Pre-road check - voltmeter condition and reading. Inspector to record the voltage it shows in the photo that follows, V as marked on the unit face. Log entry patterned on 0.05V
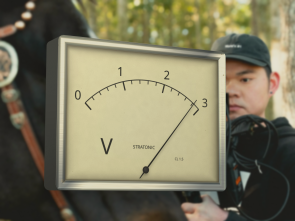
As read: 2.8V
